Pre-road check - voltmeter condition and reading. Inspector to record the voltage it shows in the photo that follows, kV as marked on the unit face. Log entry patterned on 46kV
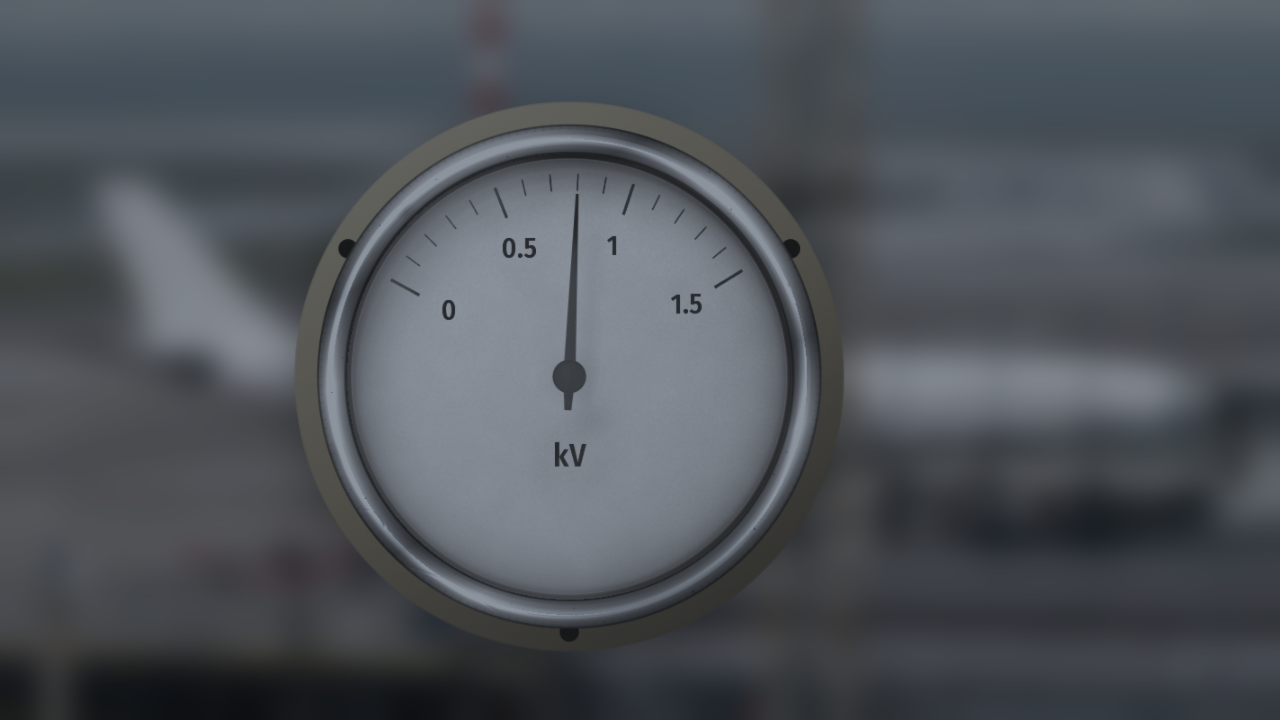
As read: 0.8kV
